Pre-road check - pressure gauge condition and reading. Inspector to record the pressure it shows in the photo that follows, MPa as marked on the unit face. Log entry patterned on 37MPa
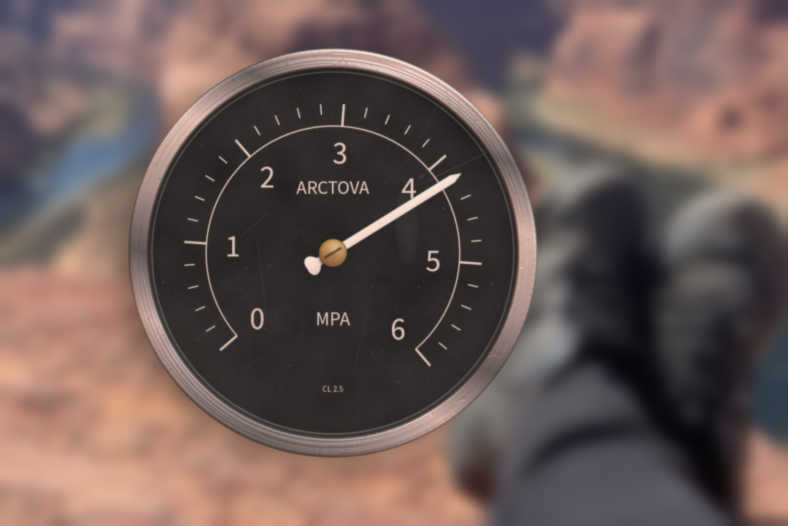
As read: 4.2MPa
